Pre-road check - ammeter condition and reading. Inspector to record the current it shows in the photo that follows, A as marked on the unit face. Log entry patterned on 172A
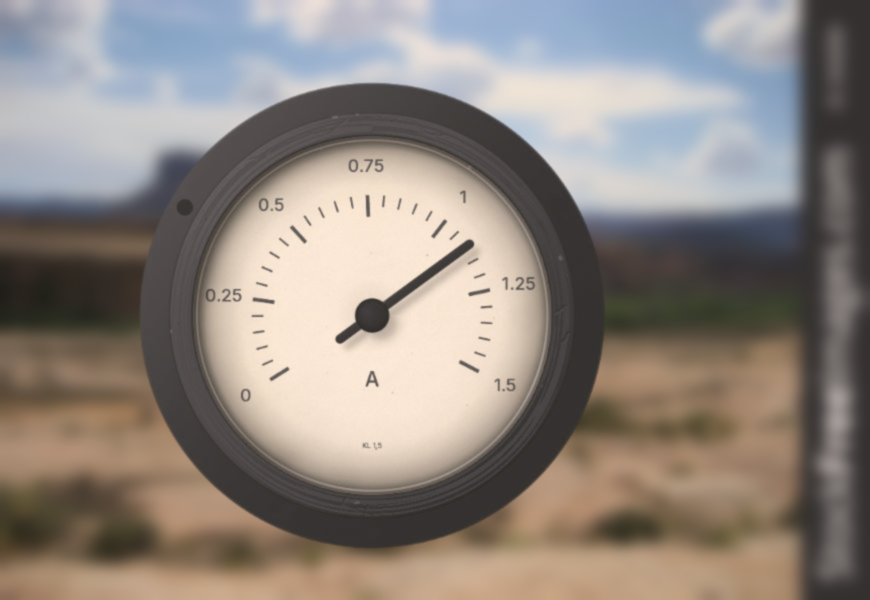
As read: 1.1A
